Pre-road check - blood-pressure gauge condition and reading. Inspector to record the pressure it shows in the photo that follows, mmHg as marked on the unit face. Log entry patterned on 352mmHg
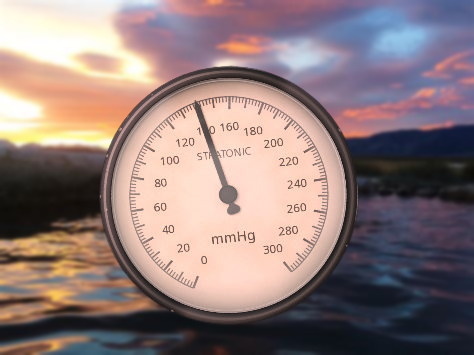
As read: 140mmHg
